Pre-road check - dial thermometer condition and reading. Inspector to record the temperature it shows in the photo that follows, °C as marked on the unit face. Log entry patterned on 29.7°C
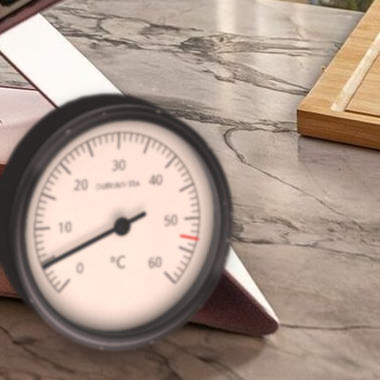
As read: 5°C
